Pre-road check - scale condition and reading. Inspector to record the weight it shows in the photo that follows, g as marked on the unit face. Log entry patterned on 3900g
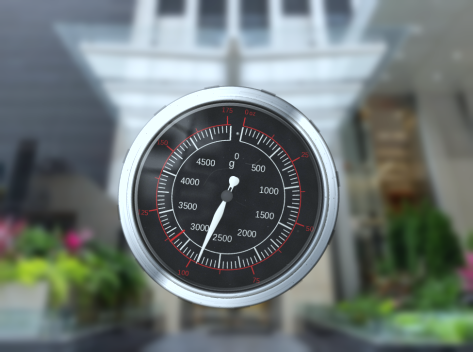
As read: 2750g
